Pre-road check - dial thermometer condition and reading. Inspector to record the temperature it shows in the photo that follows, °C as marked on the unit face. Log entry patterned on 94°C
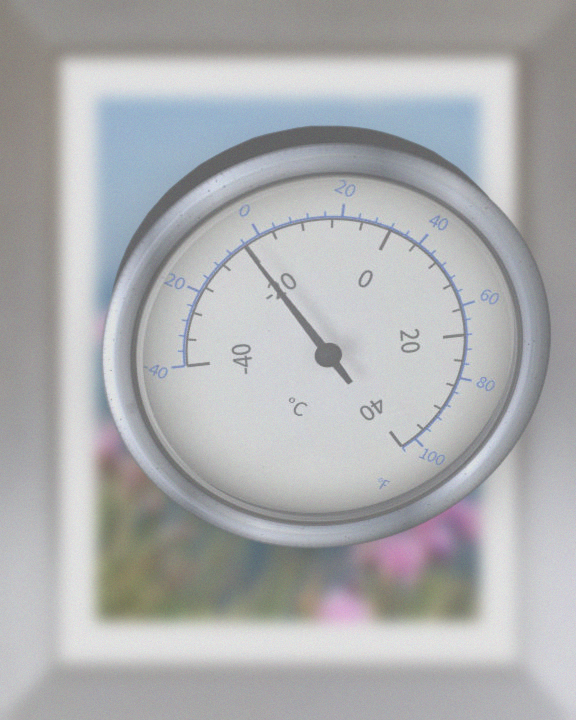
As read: -20°C
